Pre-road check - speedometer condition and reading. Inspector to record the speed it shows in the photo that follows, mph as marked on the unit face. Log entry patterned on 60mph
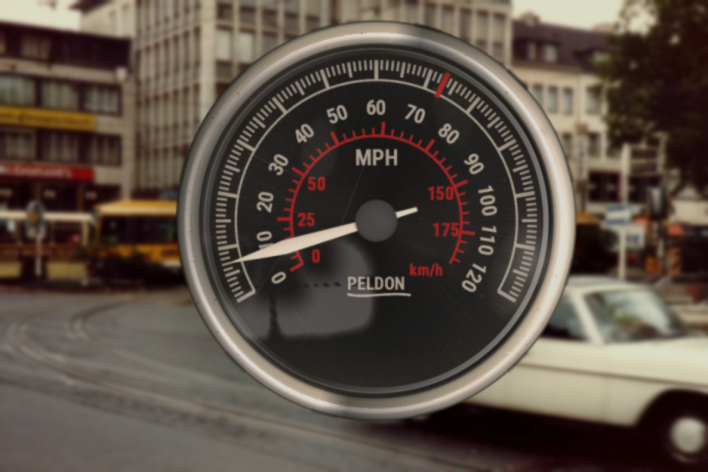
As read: 7mph
